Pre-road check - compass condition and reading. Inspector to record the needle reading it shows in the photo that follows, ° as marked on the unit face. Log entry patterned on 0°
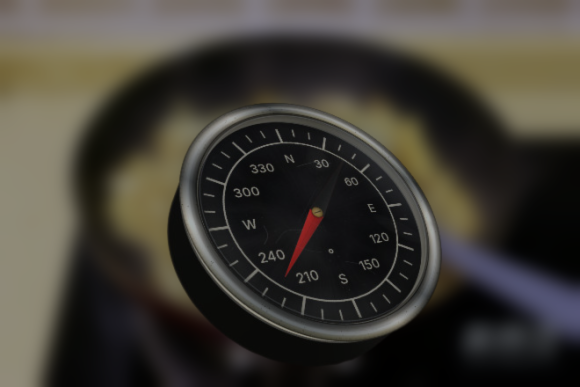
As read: 225°
